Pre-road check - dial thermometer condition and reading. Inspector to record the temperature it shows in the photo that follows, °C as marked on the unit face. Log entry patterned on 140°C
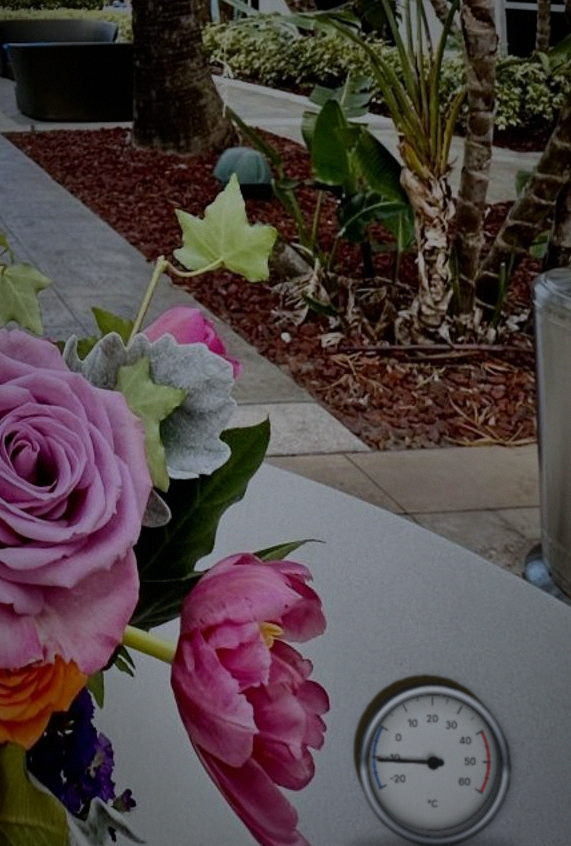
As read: -10°C
